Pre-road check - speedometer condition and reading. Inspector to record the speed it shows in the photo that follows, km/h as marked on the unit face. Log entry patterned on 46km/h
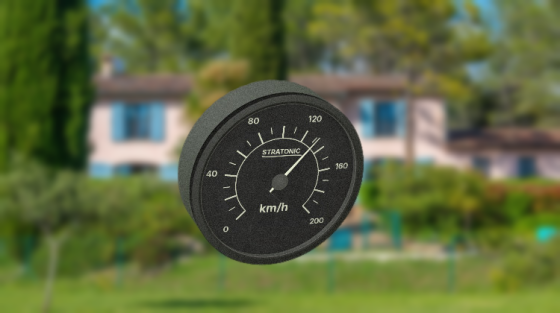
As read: 130km/h
